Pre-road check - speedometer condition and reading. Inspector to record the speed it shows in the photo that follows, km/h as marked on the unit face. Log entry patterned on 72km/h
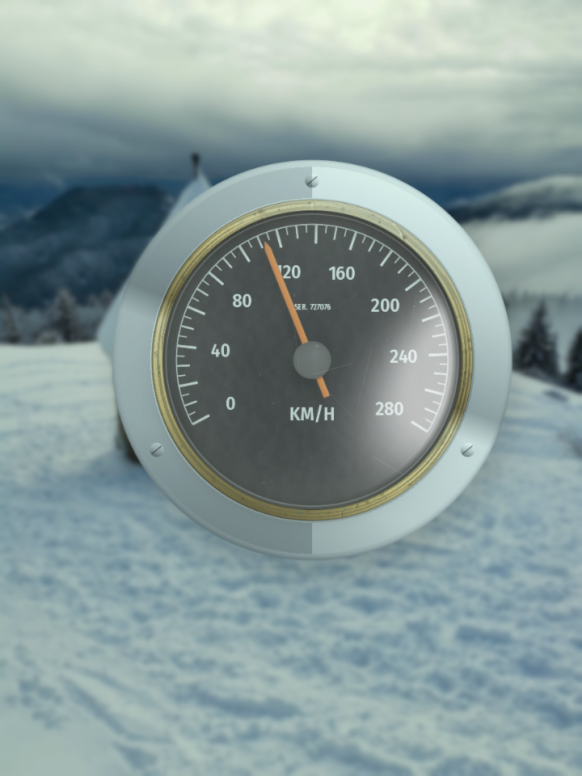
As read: 112.5km/h
